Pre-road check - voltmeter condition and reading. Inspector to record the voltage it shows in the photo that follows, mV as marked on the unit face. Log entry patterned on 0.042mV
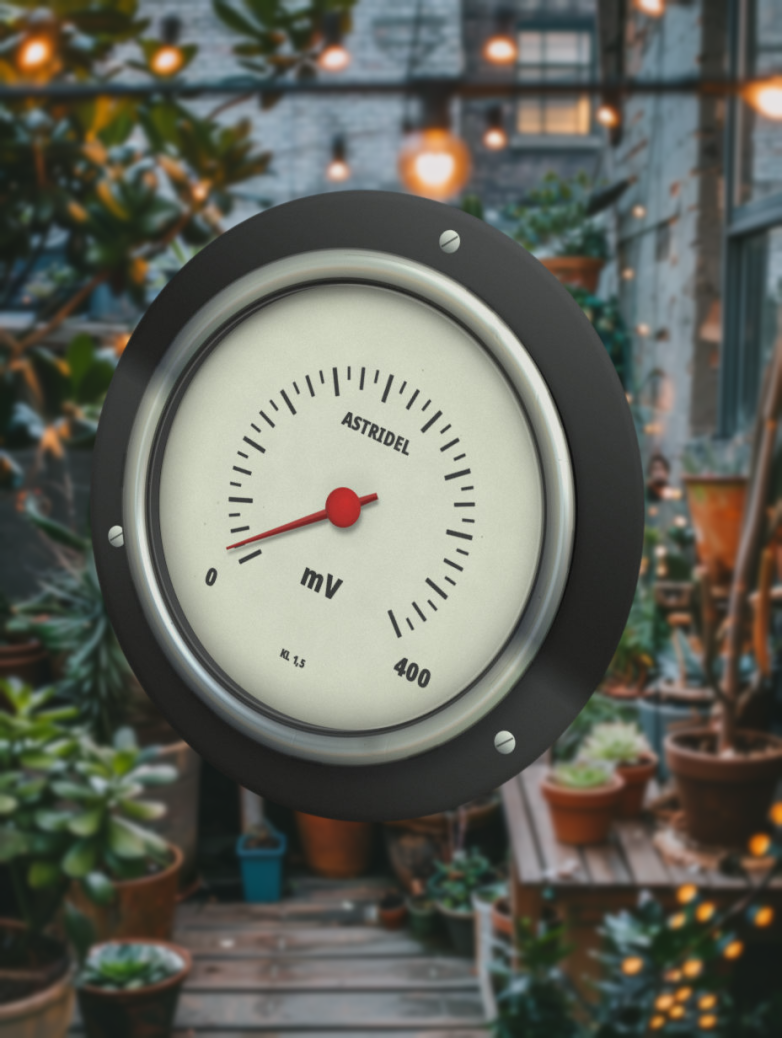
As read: 10mV
